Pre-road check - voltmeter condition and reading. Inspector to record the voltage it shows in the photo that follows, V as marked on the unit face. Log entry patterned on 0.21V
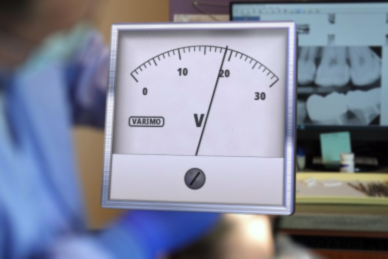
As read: 19V
